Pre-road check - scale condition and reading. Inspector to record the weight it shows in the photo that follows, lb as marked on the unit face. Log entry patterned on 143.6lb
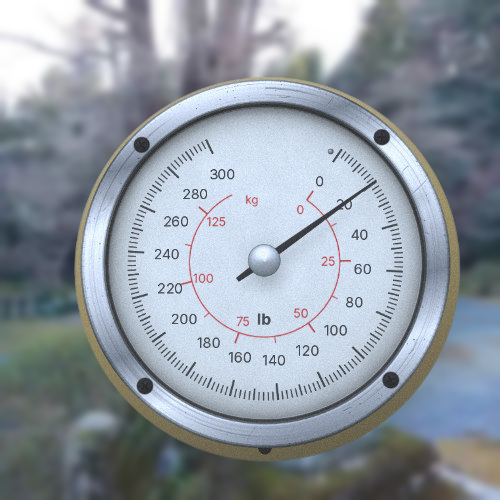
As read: 20lb
